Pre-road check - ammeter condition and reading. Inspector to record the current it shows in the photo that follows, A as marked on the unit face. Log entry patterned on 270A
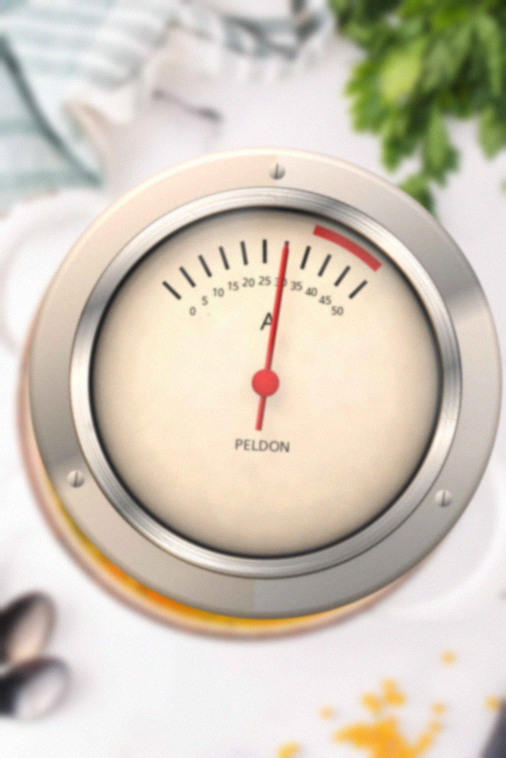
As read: 30A
